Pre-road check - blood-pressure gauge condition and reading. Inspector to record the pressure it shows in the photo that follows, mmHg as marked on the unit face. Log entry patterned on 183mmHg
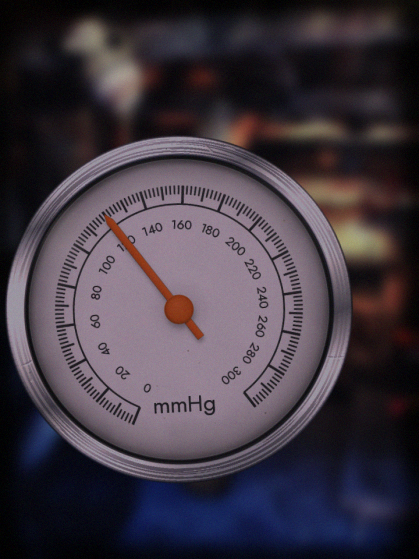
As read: 120mmHg
